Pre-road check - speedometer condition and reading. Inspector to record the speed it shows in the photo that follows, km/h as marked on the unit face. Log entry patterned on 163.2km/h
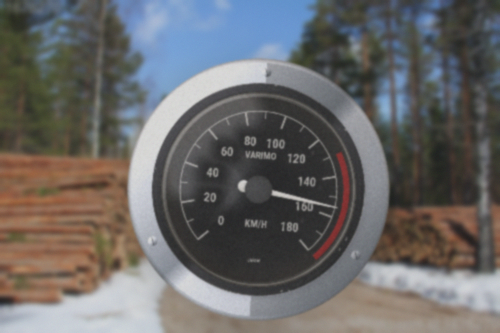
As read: 155km/h
